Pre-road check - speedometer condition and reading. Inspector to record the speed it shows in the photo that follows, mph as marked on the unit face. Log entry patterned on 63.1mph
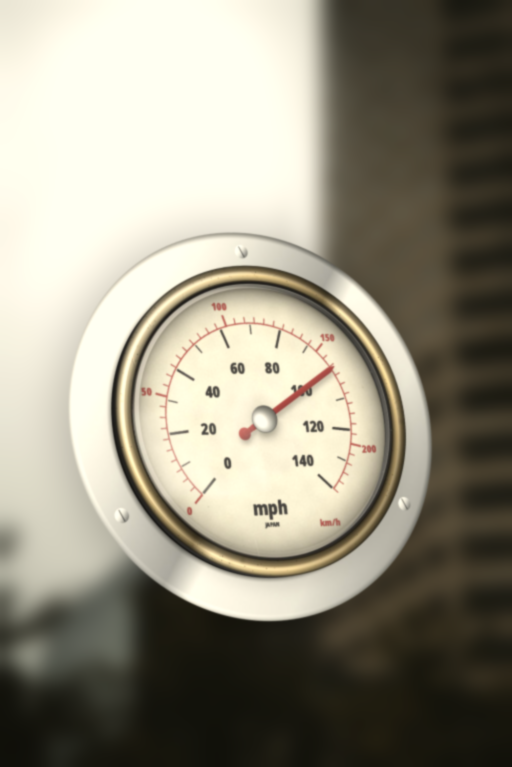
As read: 100mph
